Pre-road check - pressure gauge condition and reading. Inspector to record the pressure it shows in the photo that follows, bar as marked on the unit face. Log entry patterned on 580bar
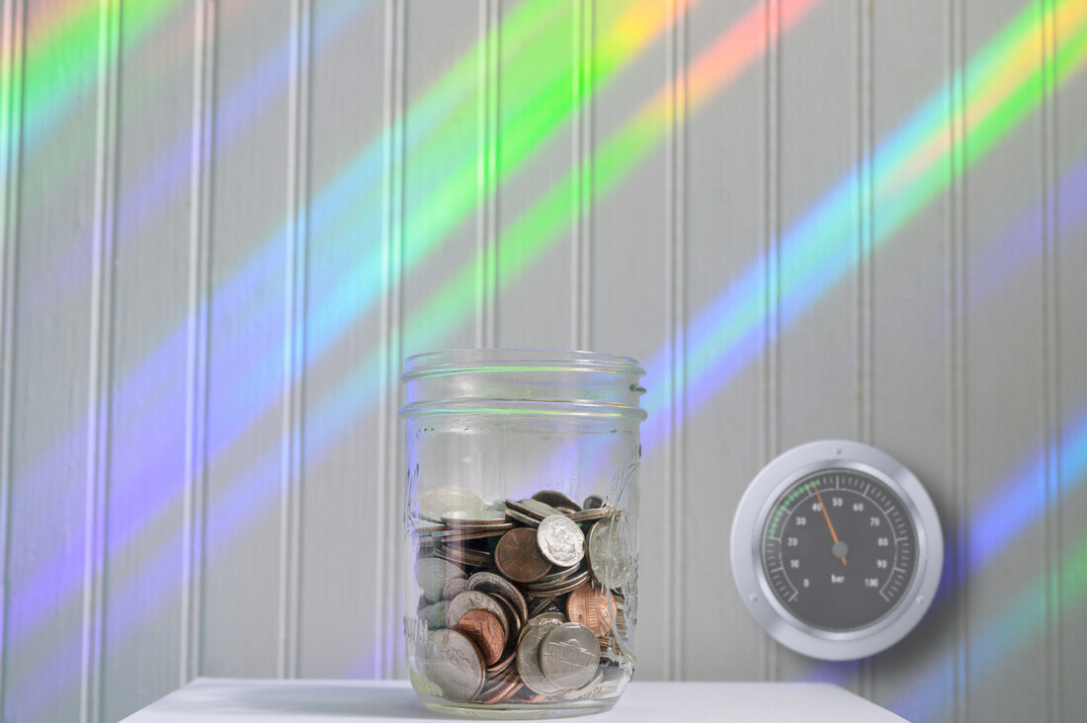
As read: 42bar
